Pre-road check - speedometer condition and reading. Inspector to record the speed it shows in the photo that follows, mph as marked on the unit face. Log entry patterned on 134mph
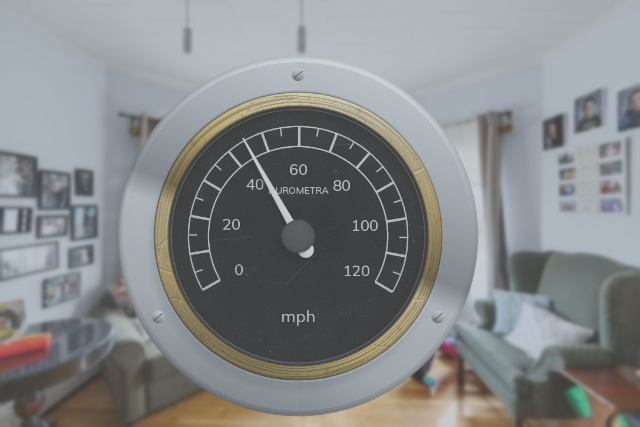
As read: 45mph
